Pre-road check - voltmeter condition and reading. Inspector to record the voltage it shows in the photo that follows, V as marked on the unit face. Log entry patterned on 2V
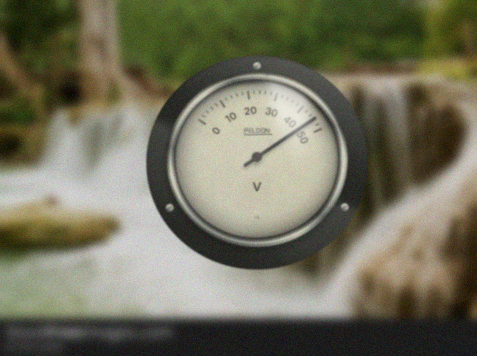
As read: 46V
